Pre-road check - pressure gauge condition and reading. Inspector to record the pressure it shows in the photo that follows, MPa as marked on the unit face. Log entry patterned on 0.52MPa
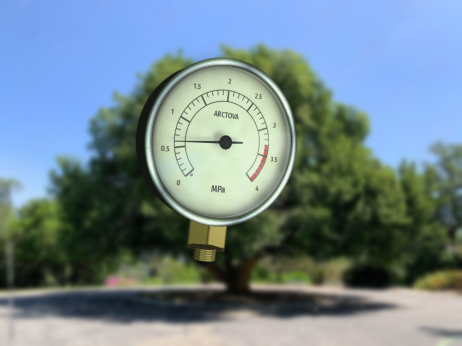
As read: 0.6MPa
